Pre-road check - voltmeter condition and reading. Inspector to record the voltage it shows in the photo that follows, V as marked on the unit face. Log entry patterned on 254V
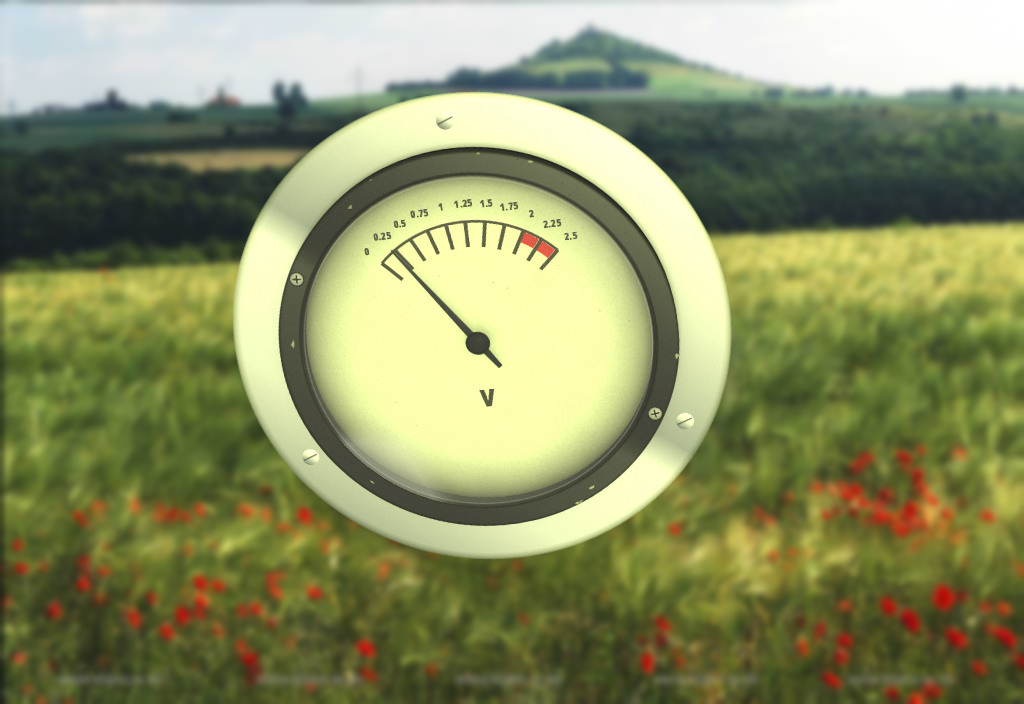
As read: 0.25V
